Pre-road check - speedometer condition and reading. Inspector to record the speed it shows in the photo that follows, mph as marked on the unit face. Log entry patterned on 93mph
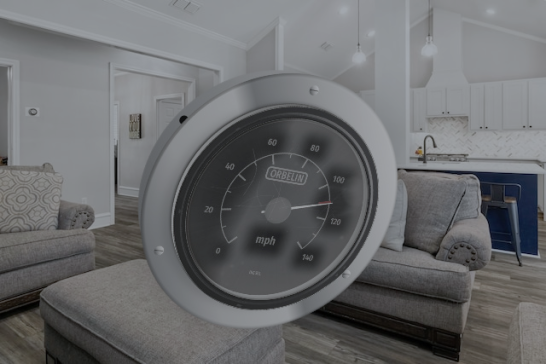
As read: 110mph
